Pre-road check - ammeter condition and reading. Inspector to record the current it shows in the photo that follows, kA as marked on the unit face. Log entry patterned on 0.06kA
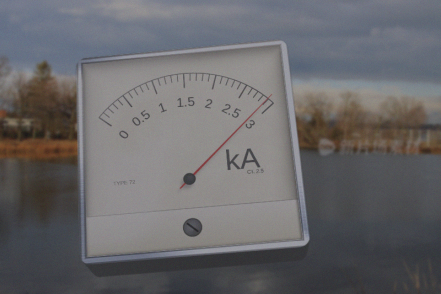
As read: 2.9kA
